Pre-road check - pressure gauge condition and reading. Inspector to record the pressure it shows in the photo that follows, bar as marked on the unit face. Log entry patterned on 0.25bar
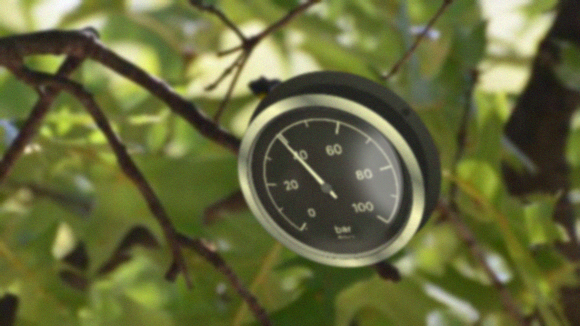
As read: 40bar
